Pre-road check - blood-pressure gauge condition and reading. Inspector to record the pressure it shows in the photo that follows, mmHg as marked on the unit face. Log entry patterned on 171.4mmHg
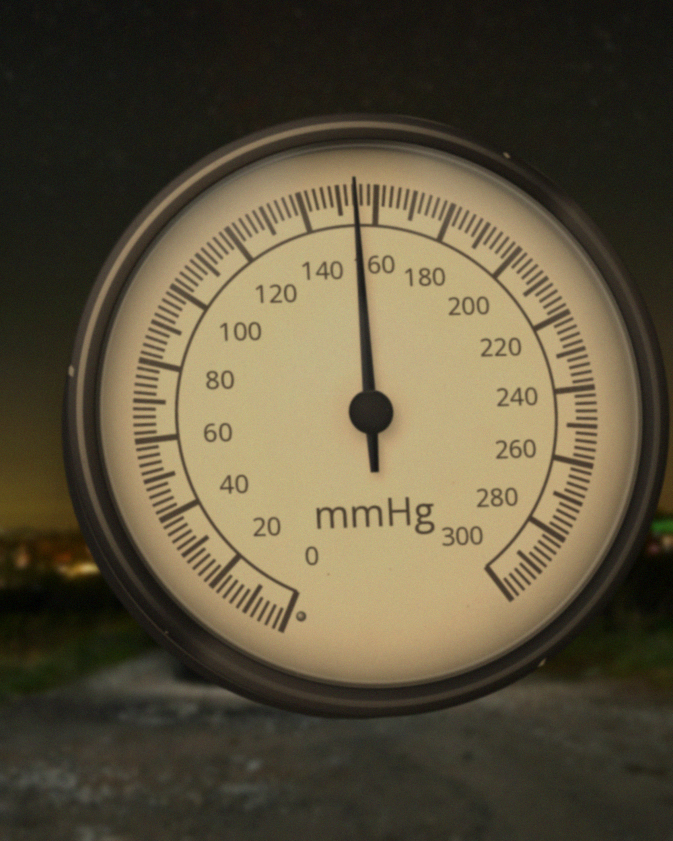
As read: 154mmHg
